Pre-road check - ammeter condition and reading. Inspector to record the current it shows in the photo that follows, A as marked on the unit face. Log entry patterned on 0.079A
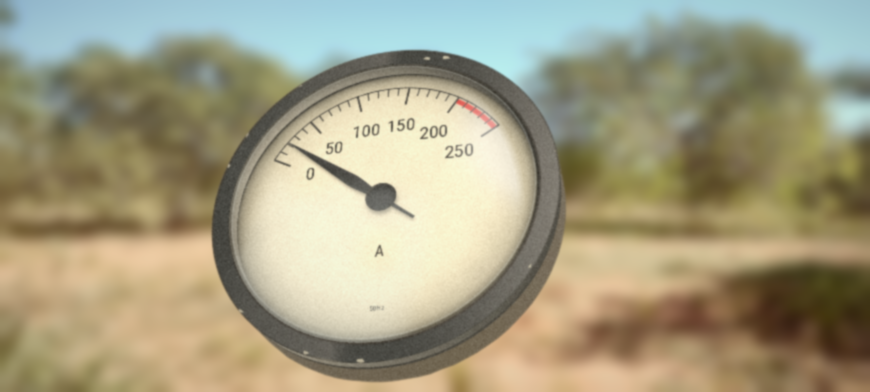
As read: 20A
